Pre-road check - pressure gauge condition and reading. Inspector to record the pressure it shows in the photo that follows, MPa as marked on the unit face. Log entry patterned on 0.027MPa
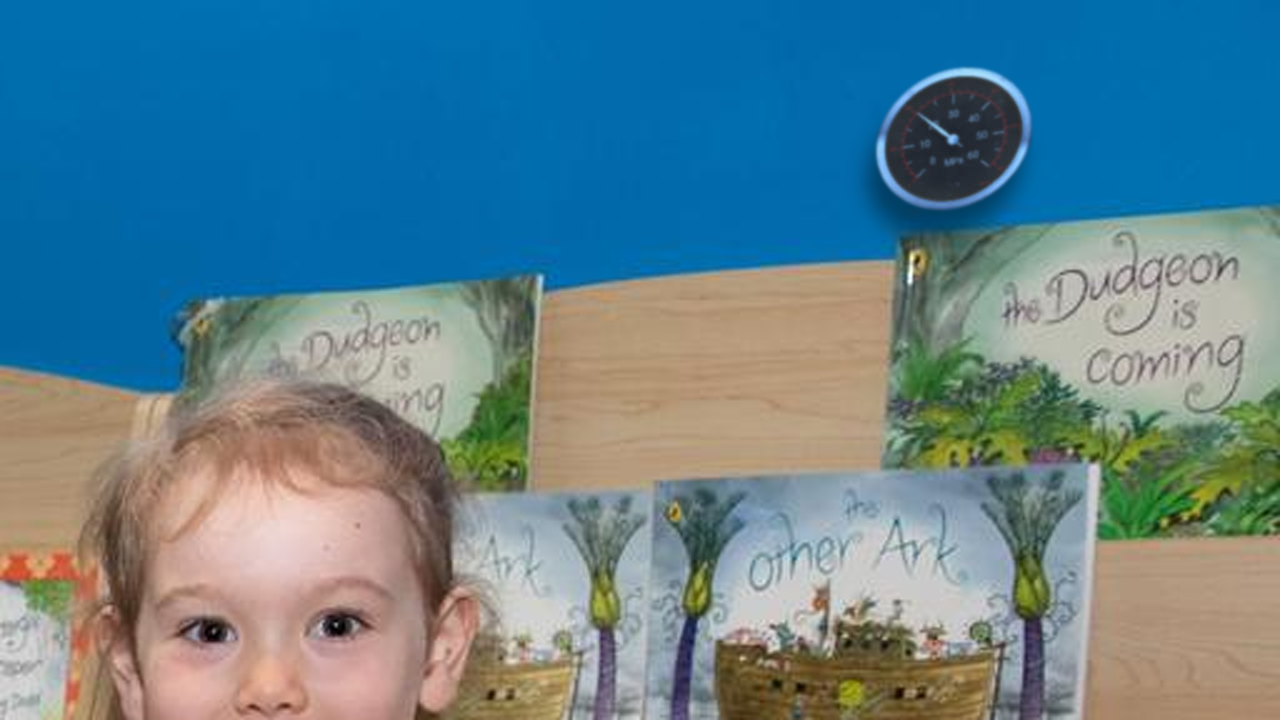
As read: 20MPa
